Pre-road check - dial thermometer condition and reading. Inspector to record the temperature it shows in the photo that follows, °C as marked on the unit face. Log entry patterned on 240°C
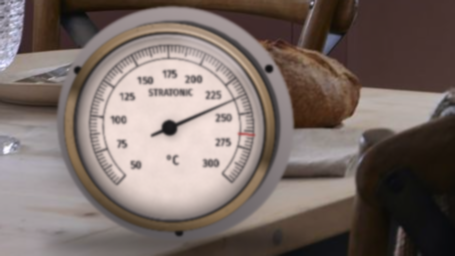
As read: 237.5°C
